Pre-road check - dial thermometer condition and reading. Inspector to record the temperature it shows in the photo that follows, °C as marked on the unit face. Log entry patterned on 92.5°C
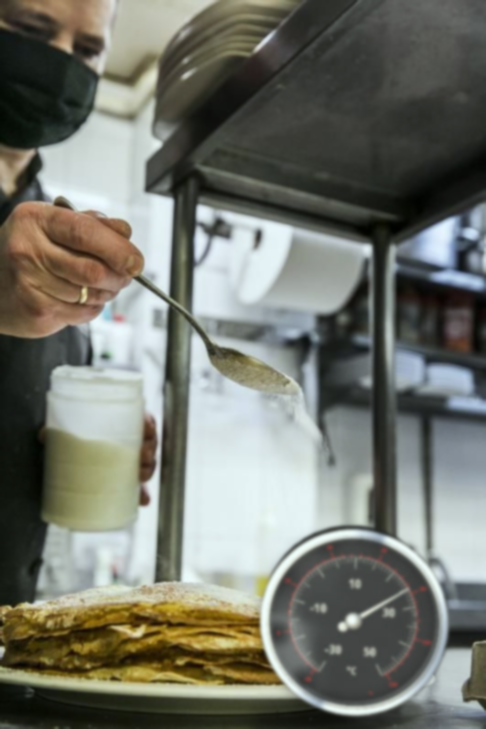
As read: 25°C
